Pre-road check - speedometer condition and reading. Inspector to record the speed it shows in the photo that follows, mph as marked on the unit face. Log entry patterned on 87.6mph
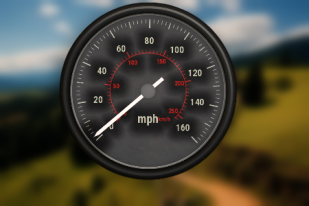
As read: 2mph
